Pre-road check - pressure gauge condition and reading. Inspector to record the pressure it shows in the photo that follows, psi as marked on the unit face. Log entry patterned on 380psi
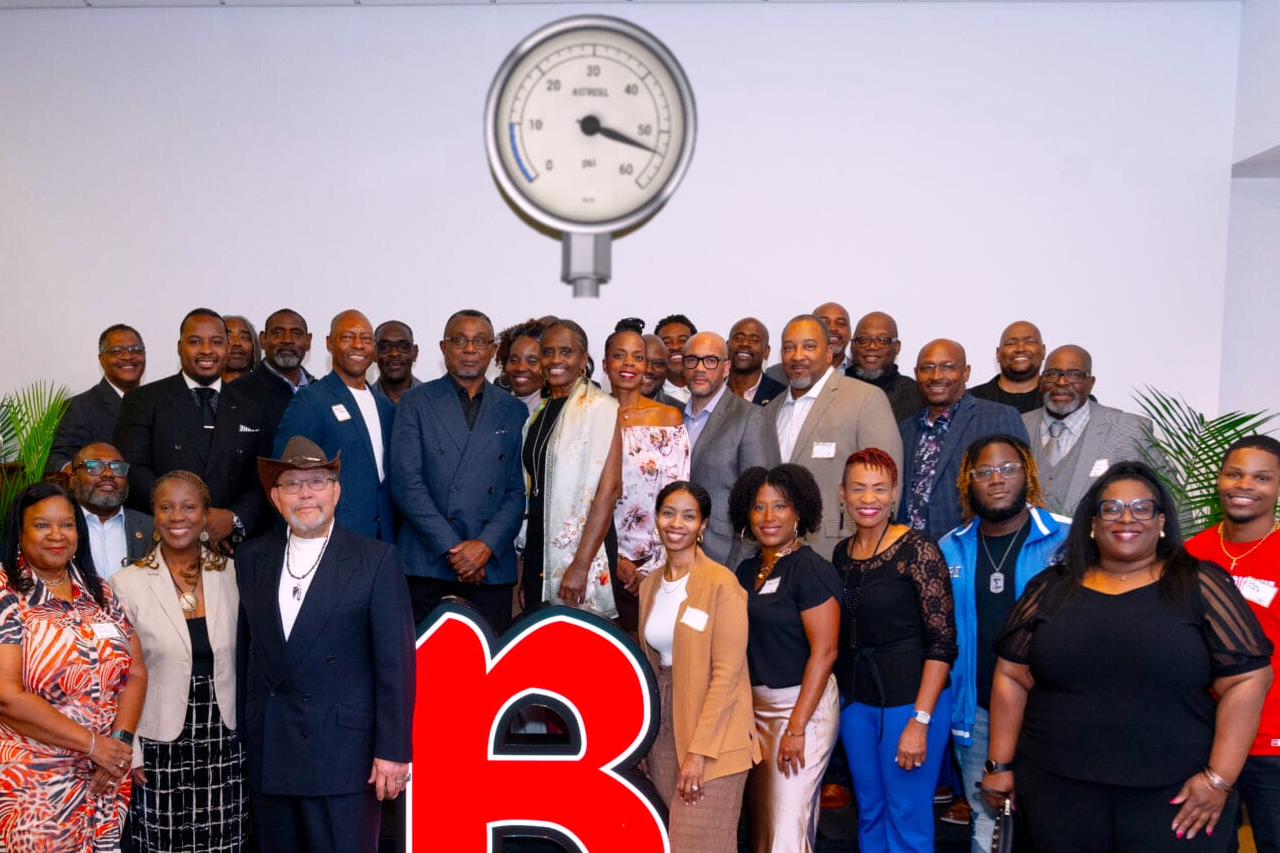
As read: 54psi
